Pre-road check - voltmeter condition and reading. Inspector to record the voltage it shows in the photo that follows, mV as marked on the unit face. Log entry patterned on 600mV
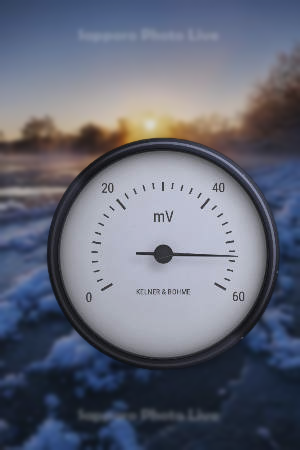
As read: 53mV
